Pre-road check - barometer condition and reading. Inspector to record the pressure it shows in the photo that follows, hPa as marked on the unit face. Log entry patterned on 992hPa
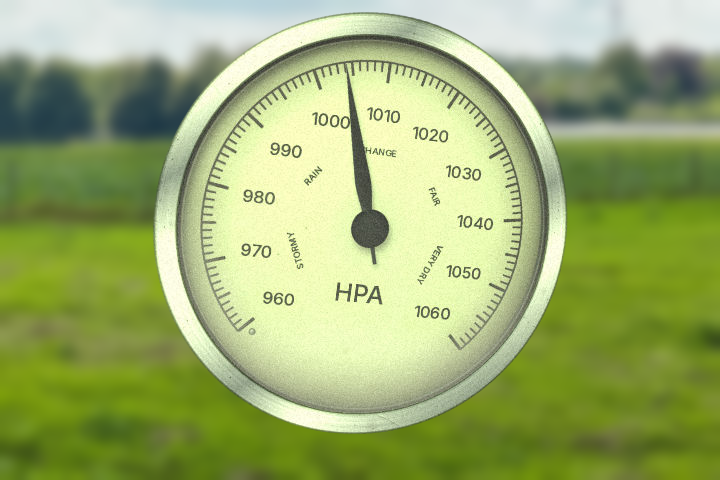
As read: 1004hPa
